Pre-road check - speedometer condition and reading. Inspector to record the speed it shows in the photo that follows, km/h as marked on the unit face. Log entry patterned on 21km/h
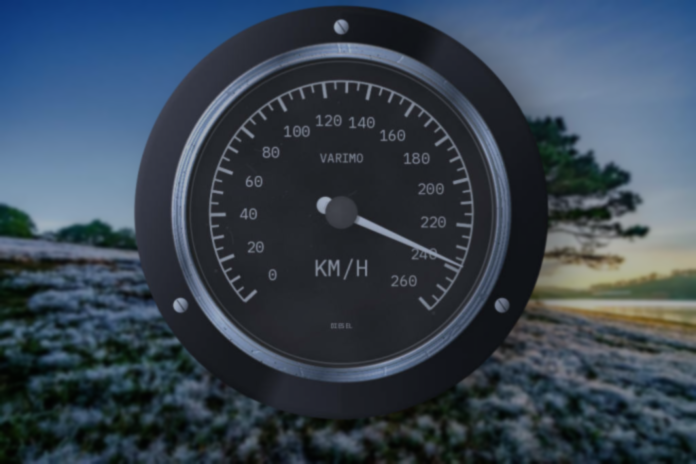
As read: 237.5km/h
